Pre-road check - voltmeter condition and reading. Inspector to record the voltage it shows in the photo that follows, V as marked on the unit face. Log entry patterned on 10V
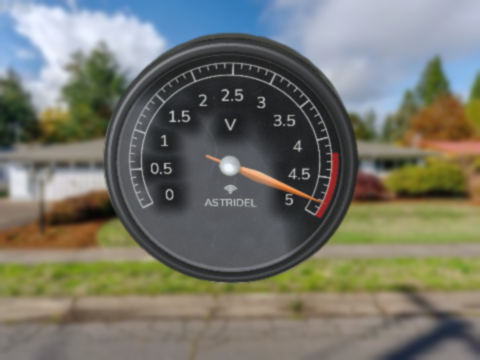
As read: 4.8V
